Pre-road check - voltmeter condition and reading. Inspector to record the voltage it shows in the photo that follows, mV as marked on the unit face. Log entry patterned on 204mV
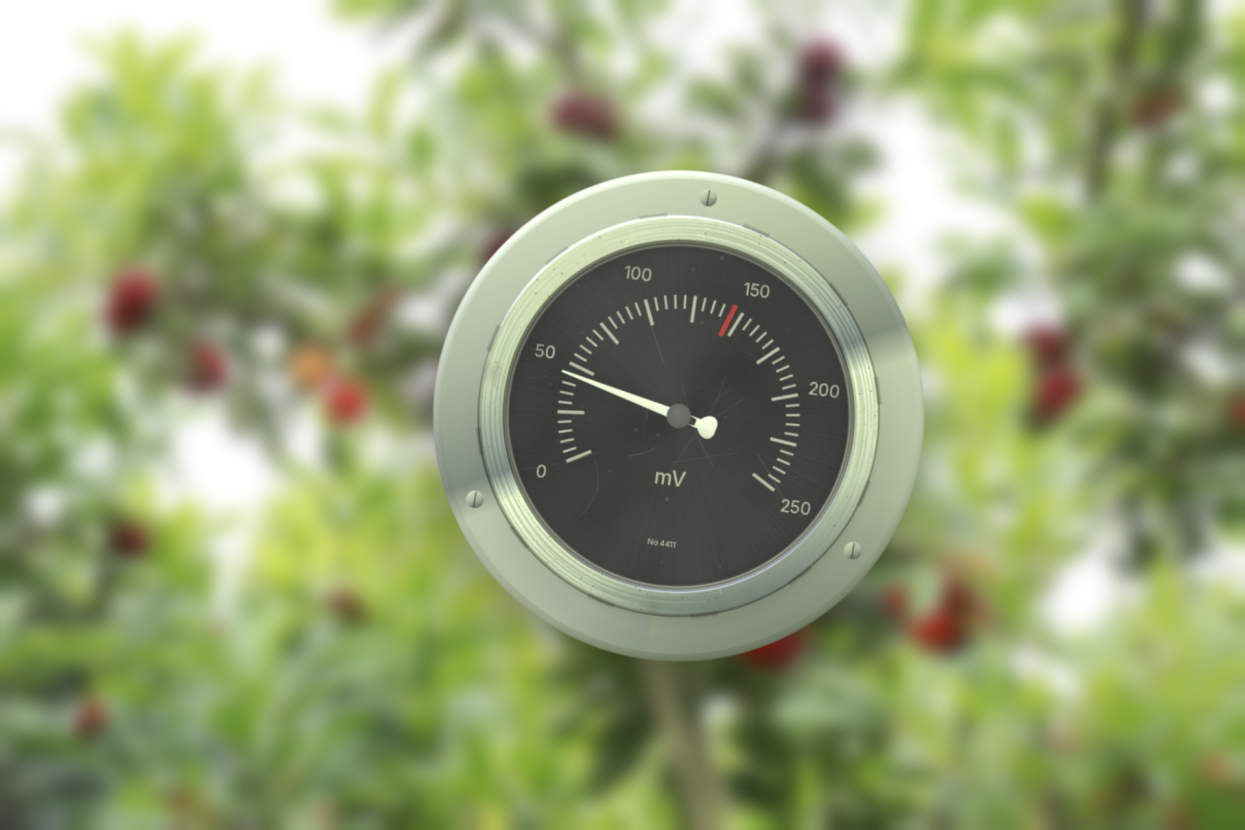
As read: 45mV
